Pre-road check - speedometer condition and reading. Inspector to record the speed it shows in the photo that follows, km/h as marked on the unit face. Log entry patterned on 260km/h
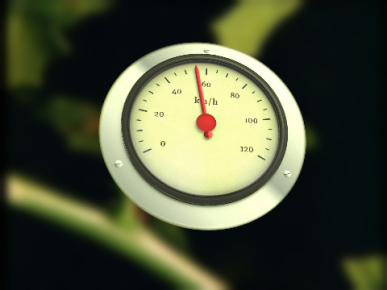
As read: 55km/h
